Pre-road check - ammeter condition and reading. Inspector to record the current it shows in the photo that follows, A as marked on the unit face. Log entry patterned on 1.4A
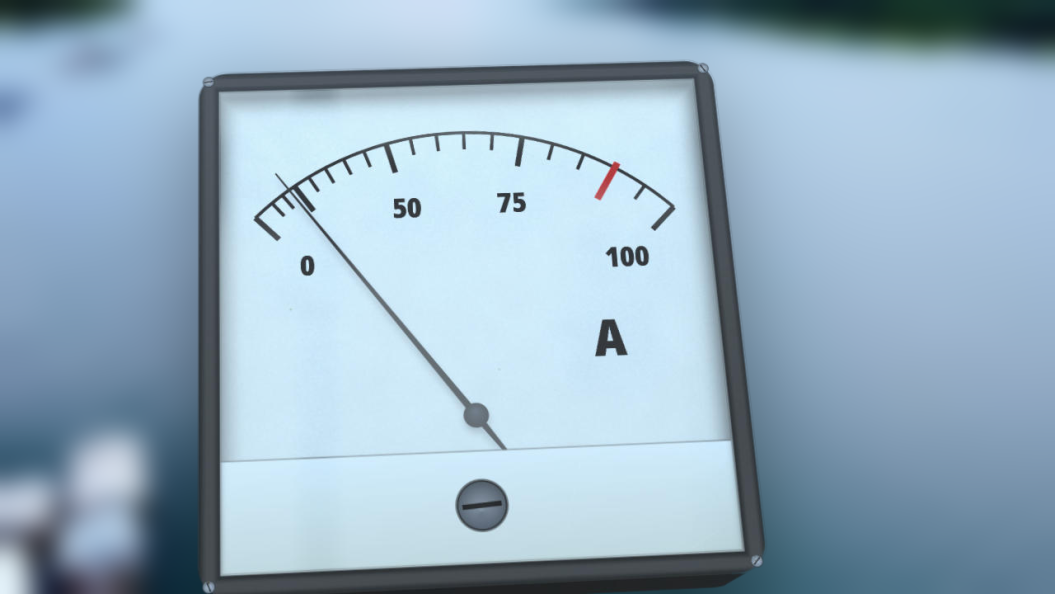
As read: 22.5A
